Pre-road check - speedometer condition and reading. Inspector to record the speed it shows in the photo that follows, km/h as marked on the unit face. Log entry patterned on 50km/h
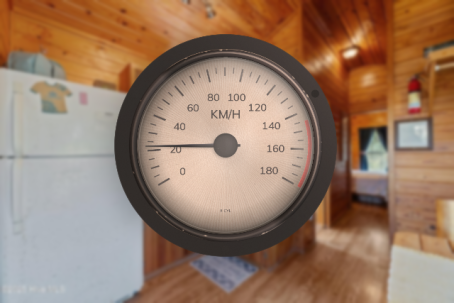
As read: 22.5km/h
